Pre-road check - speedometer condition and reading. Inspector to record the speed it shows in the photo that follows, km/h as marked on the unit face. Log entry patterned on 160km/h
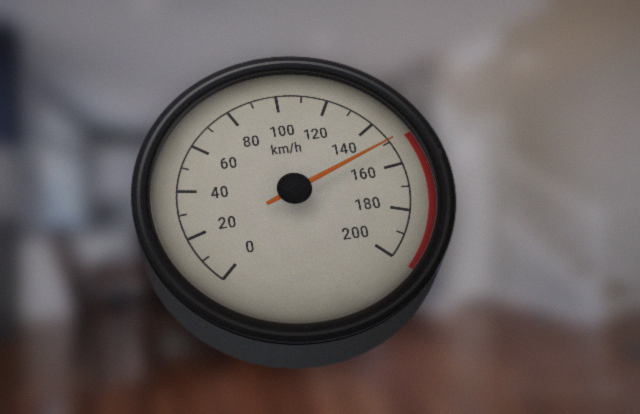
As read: 150km/h
